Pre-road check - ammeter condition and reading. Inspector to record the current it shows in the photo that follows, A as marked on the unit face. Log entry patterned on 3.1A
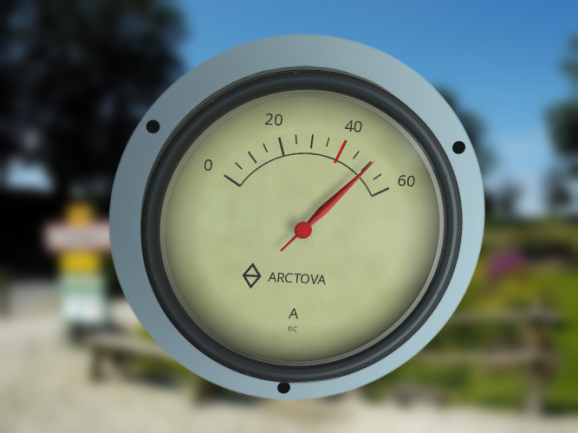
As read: 50A
